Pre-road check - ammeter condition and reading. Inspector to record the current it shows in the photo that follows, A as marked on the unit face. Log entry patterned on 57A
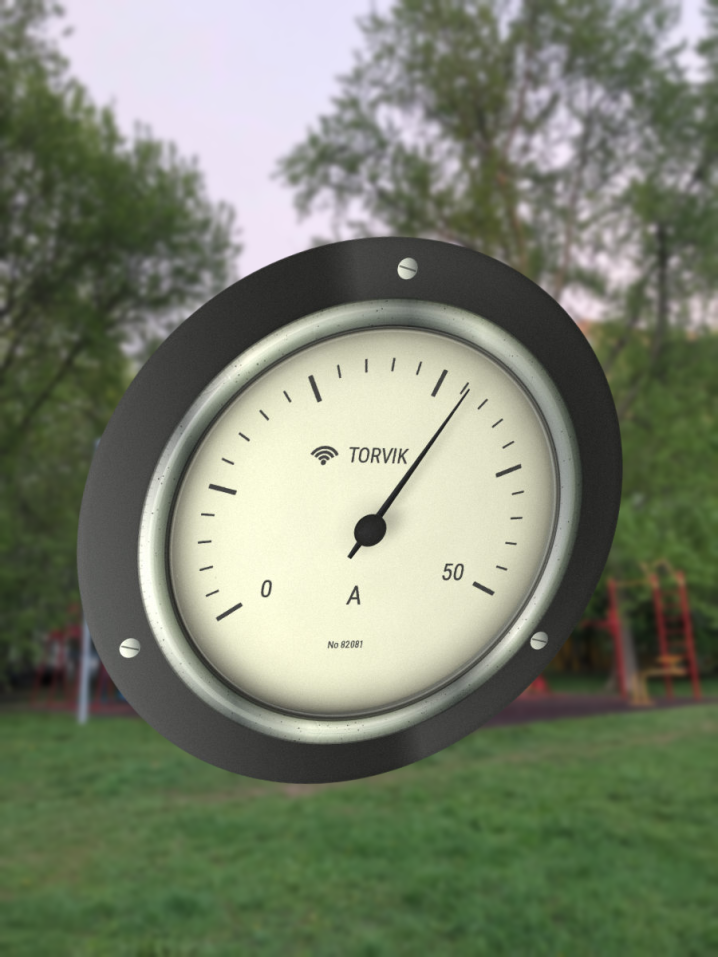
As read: 32A
